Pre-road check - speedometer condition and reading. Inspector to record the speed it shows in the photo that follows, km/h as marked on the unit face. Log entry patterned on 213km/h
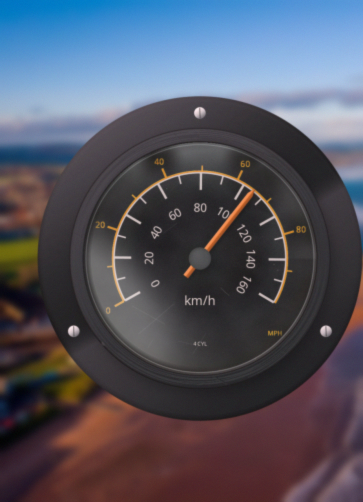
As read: 105km/h
